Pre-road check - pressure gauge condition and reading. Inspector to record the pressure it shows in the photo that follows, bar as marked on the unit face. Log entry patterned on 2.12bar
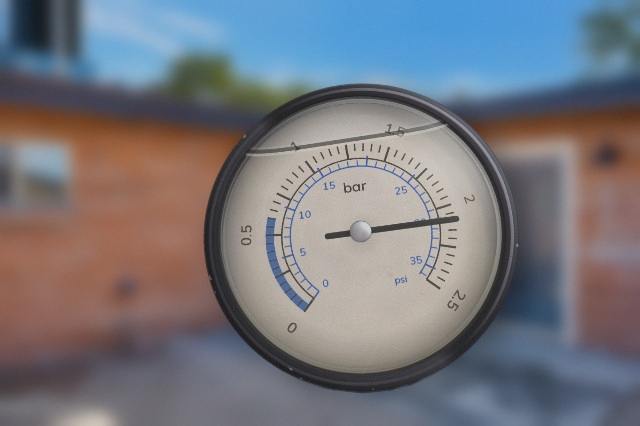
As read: 2.1bar
